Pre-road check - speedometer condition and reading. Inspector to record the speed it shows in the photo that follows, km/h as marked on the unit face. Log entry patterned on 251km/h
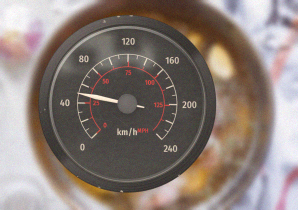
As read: 50km/h
